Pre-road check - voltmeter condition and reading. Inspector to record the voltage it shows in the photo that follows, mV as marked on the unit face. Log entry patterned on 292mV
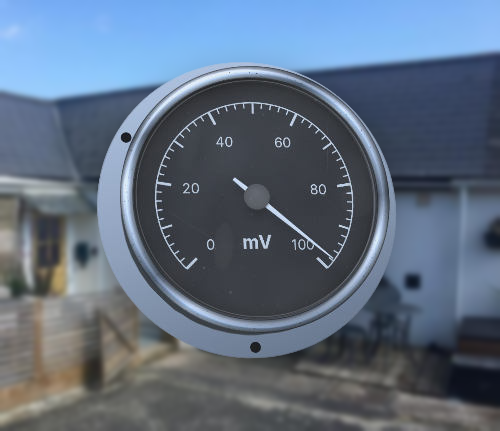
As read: 98mV
